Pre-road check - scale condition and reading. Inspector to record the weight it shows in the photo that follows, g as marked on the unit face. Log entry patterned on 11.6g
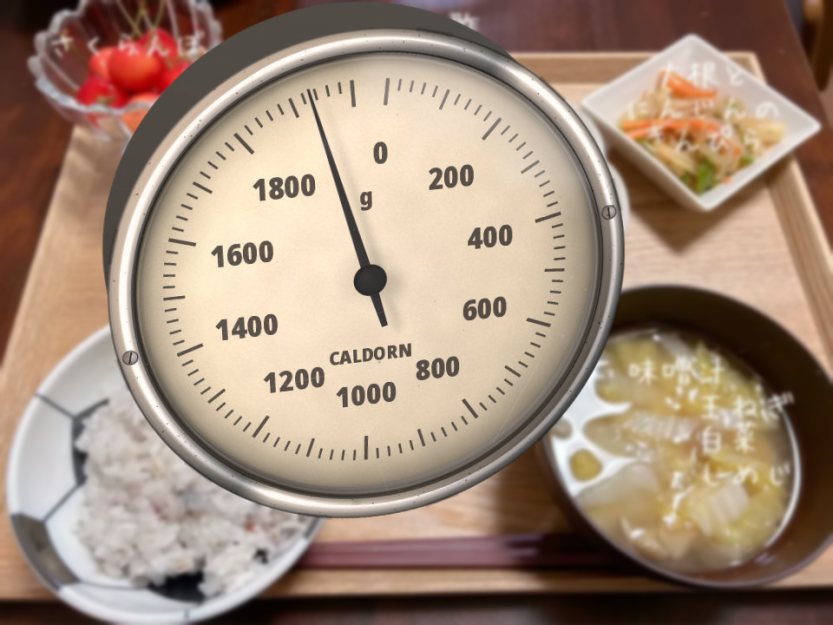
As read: 1930g
